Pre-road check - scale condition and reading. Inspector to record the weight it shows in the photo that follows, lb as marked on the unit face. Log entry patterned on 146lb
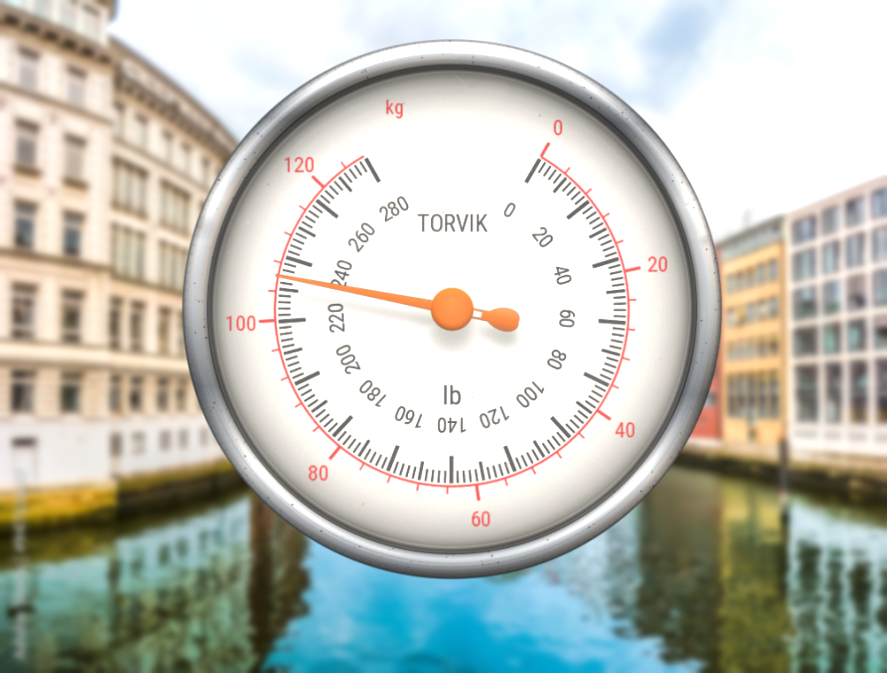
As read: 234lb
